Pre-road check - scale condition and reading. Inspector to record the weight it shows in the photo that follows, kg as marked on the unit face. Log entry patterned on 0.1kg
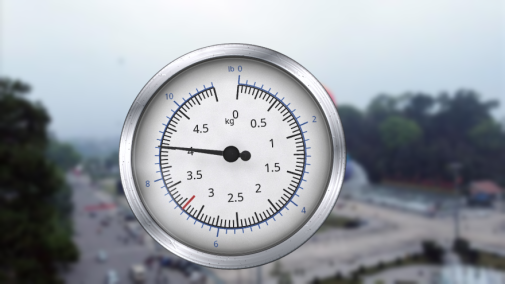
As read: 4kg
